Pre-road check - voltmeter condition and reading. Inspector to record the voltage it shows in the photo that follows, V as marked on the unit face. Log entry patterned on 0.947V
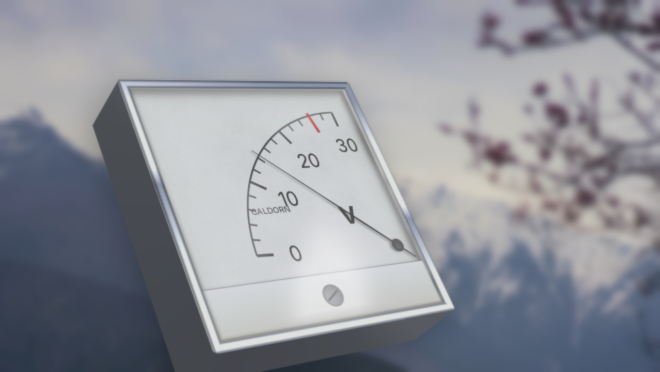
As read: 14V
